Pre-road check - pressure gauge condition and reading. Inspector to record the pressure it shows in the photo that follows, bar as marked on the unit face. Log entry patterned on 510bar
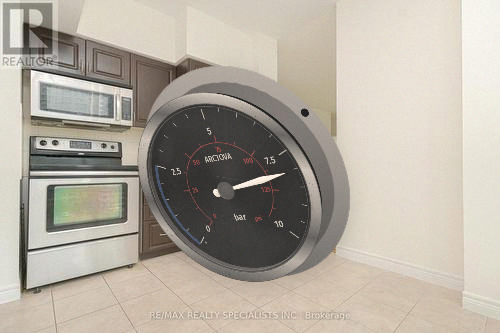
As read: 8bar
